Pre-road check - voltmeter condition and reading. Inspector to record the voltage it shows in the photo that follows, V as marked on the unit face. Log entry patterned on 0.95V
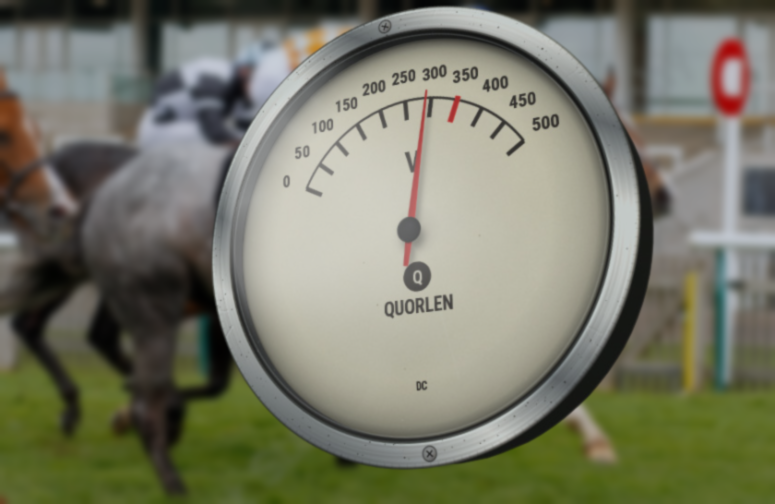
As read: 300V
